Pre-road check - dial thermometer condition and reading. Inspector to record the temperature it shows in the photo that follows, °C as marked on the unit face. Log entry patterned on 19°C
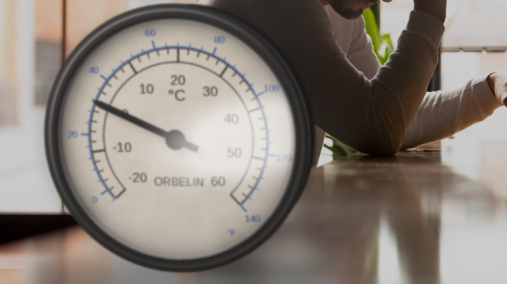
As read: 0°C
